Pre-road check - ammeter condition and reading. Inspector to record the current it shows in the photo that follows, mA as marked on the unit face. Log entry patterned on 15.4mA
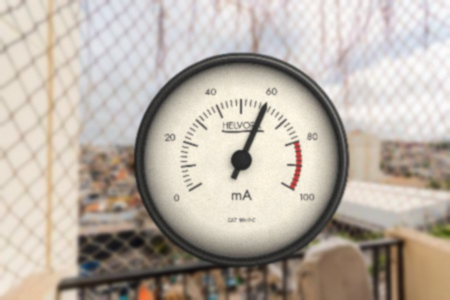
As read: 60mA
